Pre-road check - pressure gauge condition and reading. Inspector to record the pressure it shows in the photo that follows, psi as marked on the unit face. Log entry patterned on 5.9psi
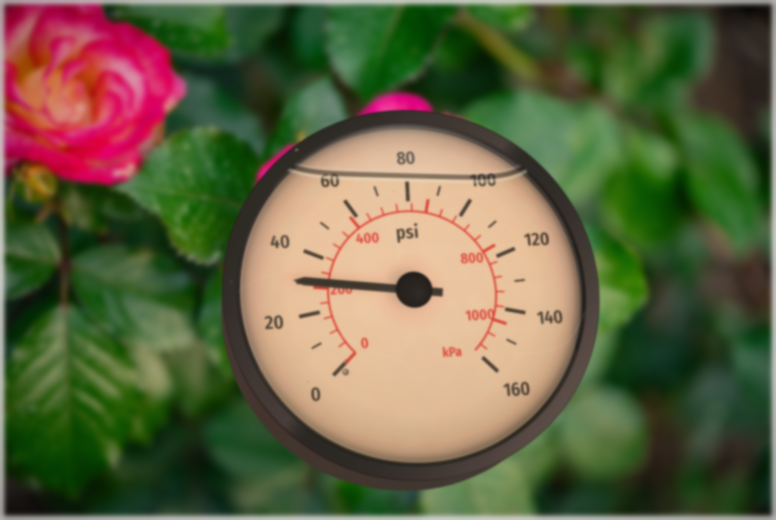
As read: 30psi
